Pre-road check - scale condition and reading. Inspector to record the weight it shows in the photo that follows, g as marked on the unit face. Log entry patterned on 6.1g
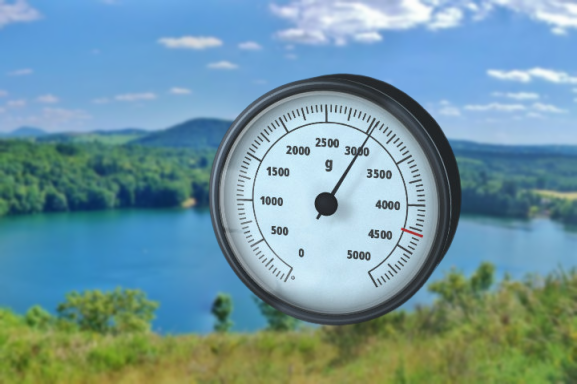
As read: 3050g
